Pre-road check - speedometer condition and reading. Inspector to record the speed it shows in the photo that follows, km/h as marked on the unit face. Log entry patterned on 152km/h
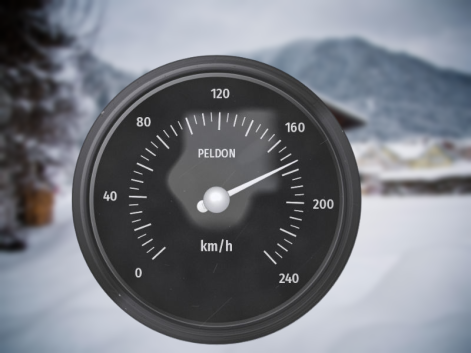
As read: 175km/h
